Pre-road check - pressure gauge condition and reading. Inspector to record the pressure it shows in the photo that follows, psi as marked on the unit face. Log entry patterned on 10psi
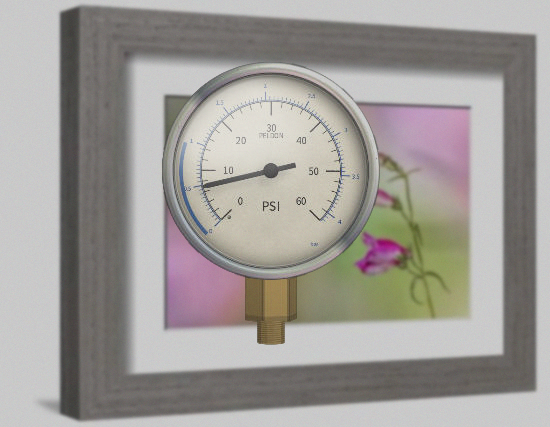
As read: 7psi
